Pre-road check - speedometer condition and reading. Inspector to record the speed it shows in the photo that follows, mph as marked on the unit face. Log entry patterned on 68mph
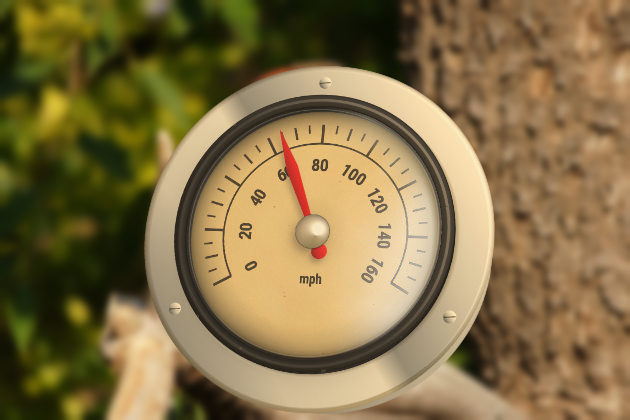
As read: 65mph
